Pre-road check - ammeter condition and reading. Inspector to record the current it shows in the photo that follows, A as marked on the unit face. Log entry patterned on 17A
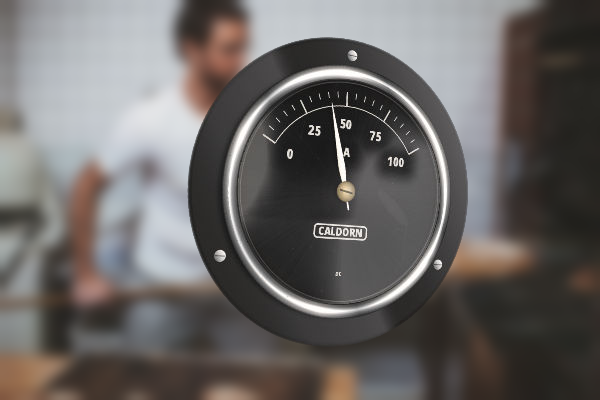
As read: 40A
